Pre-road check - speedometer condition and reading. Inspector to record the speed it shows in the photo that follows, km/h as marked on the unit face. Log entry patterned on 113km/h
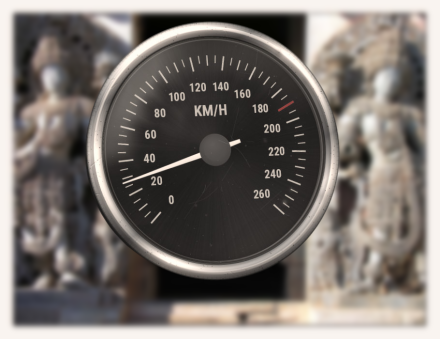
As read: 27.5km/h
